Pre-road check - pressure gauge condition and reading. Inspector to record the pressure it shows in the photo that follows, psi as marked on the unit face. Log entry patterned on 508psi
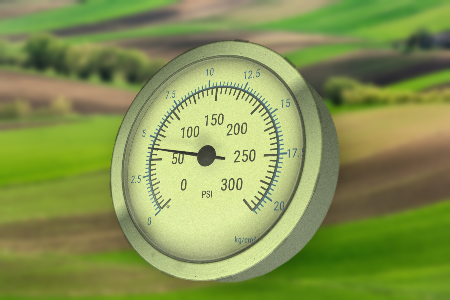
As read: 60psi
